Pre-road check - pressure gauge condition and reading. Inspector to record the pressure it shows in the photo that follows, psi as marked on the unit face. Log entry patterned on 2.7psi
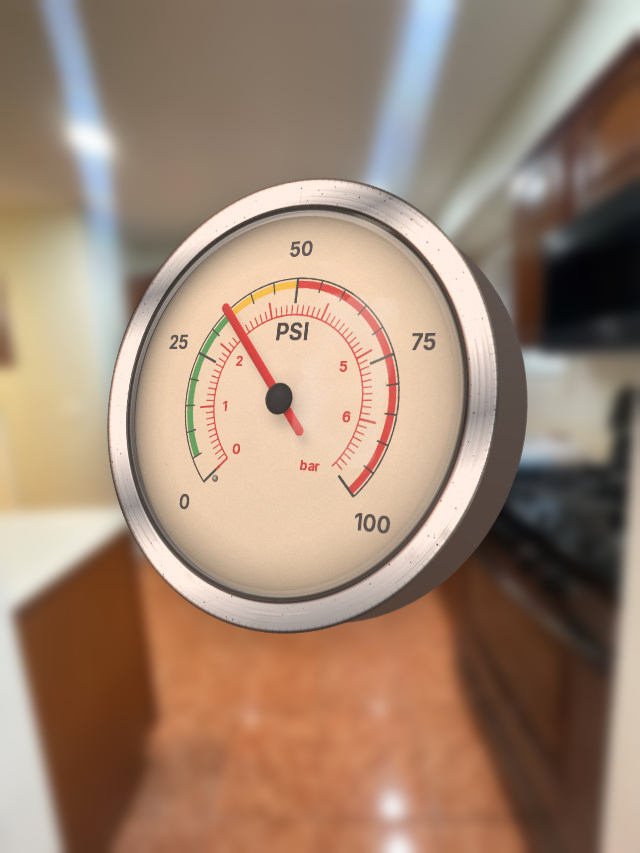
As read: 35psi
